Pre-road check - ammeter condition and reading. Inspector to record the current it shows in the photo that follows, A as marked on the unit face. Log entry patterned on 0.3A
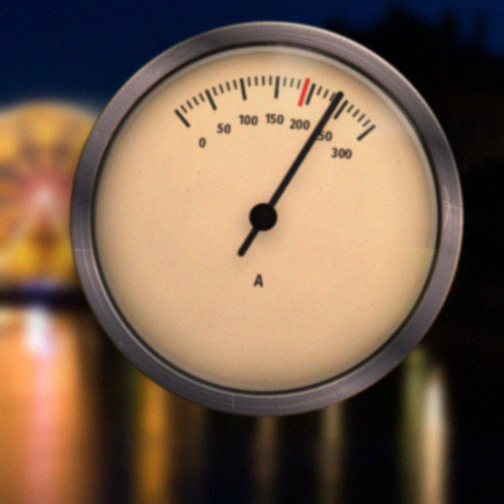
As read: 240A
